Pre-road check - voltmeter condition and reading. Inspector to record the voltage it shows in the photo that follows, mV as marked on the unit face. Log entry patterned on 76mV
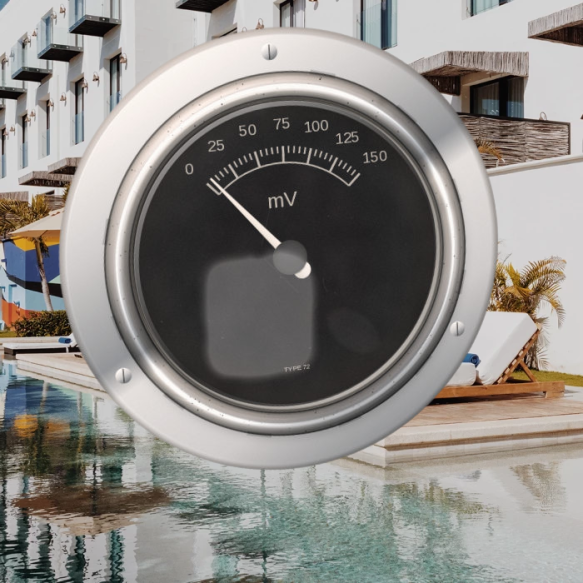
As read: 5mV
